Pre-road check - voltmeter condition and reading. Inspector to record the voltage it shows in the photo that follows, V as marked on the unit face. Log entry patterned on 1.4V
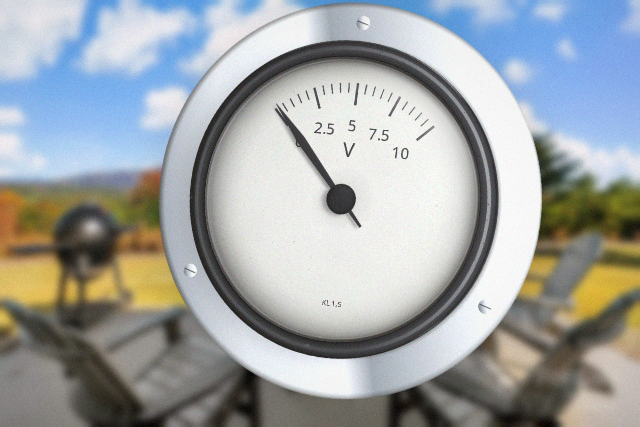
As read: 0.25V
